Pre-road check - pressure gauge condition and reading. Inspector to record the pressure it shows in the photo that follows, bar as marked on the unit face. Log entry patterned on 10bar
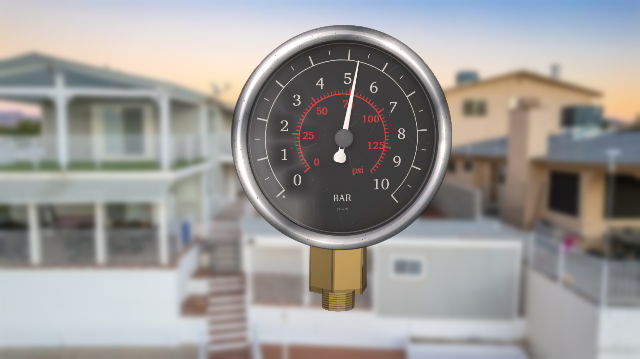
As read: 5.25bar
